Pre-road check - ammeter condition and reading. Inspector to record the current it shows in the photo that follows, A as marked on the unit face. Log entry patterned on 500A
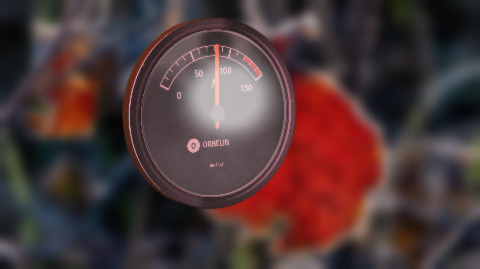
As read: 80A
